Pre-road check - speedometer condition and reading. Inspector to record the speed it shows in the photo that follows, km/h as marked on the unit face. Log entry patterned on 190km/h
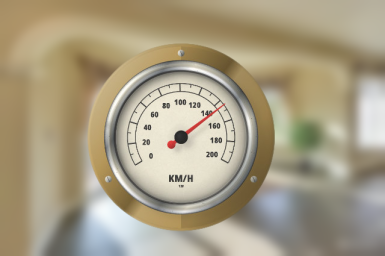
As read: 145km/h
